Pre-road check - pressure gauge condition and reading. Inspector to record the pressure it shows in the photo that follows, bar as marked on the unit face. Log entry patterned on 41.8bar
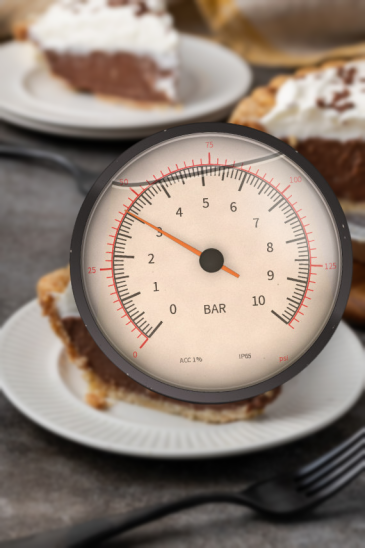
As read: 3bar
